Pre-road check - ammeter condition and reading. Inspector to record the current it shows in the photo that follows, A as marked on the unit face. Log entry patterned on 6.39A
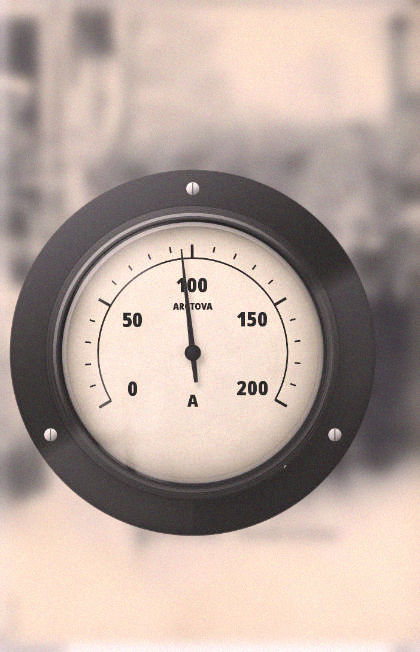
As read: 95A
